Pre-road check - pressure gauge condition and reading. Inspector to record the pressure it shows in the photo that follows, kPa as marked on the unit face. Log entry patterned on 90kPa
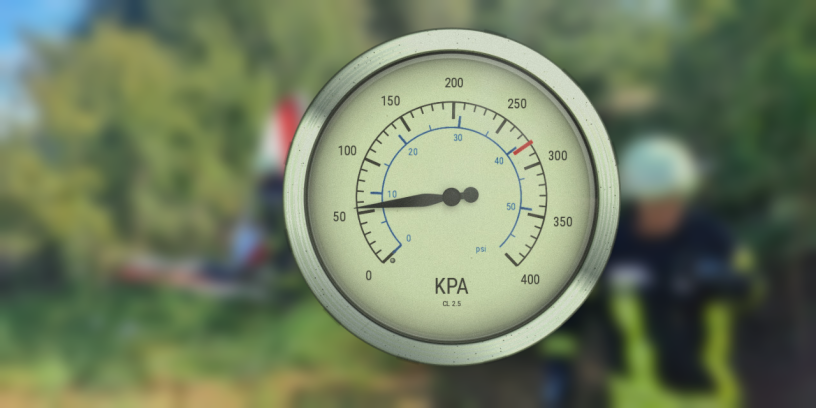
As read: 55kPa
